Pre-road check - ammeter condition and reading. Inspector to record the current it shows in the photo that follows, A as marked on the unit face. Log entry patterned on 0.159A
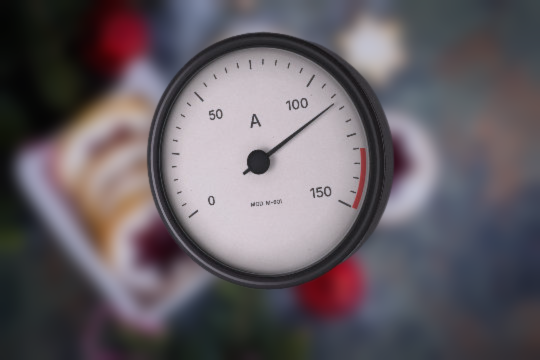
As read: 112.5A
